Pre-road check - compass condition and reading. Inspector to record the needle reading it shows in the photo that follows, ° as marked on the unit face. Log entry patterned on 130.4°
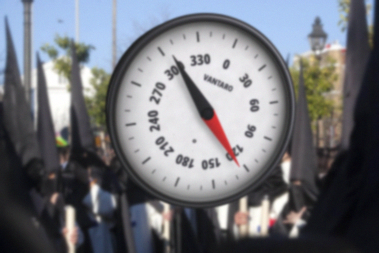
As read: 125°
